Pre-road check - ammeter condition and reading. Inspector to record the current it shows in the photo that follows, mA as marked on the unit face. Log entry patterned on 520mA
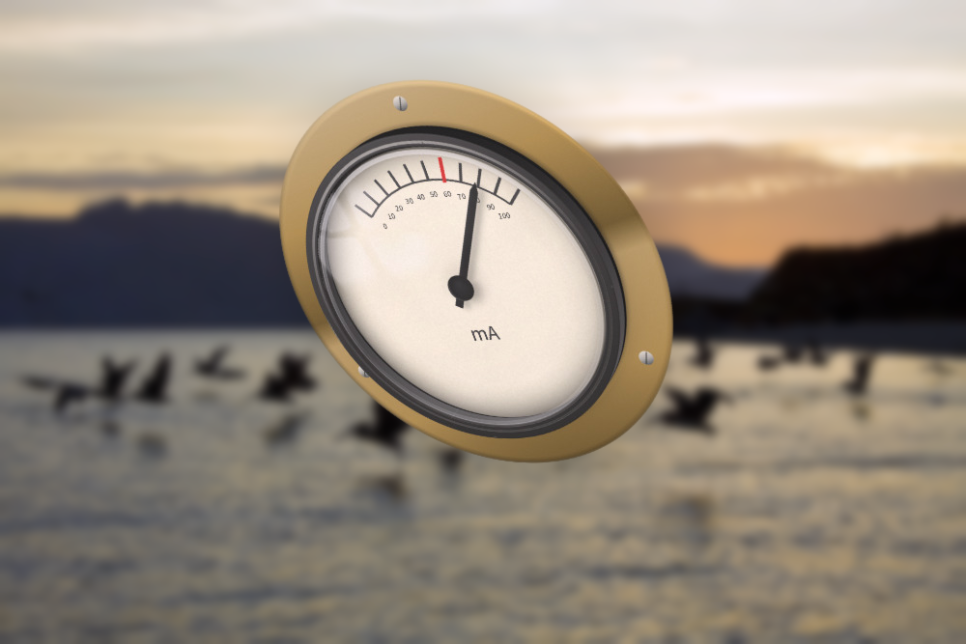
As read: 80mA
